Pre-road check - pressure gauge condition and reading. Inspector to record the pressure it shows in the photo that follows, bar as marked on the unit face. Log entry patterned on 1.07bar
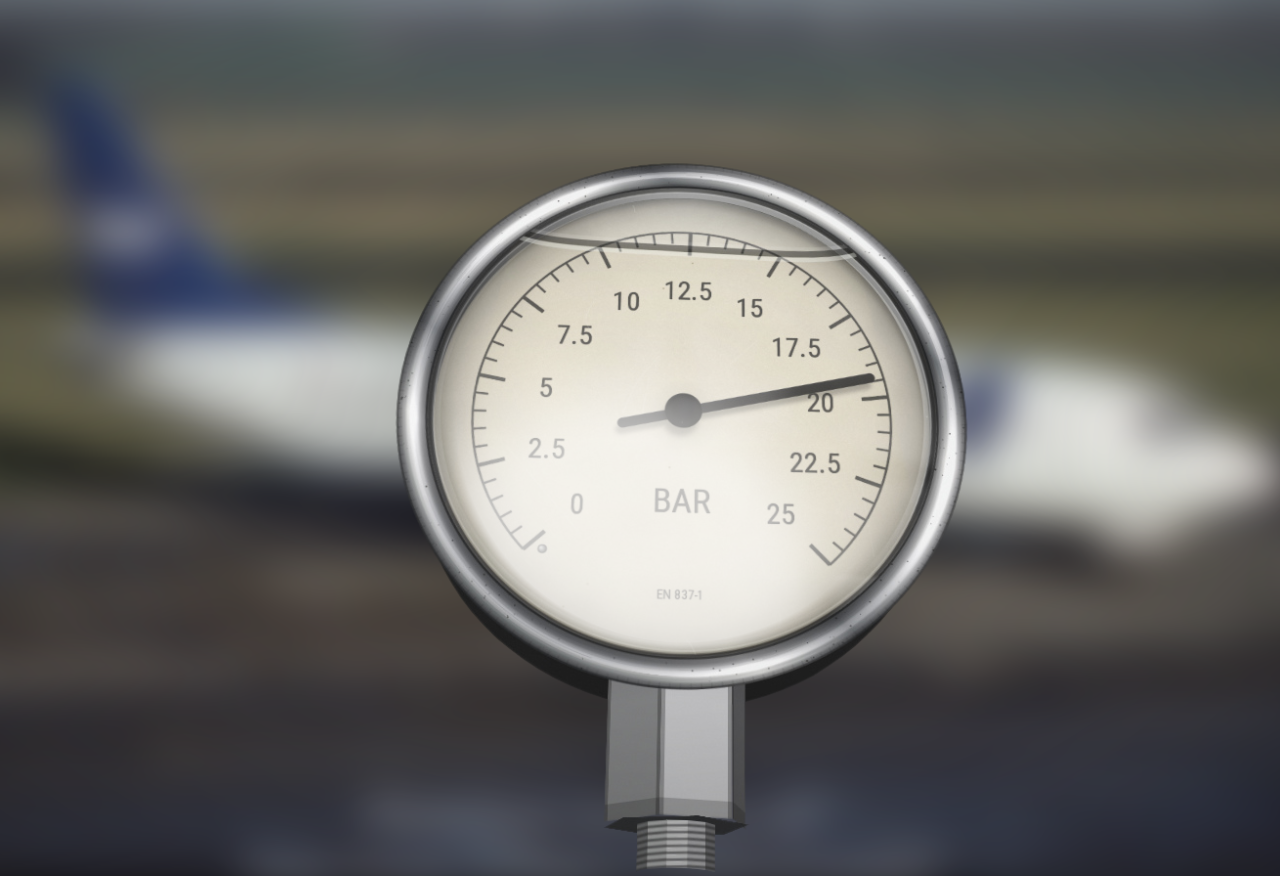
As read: 19.5bar
